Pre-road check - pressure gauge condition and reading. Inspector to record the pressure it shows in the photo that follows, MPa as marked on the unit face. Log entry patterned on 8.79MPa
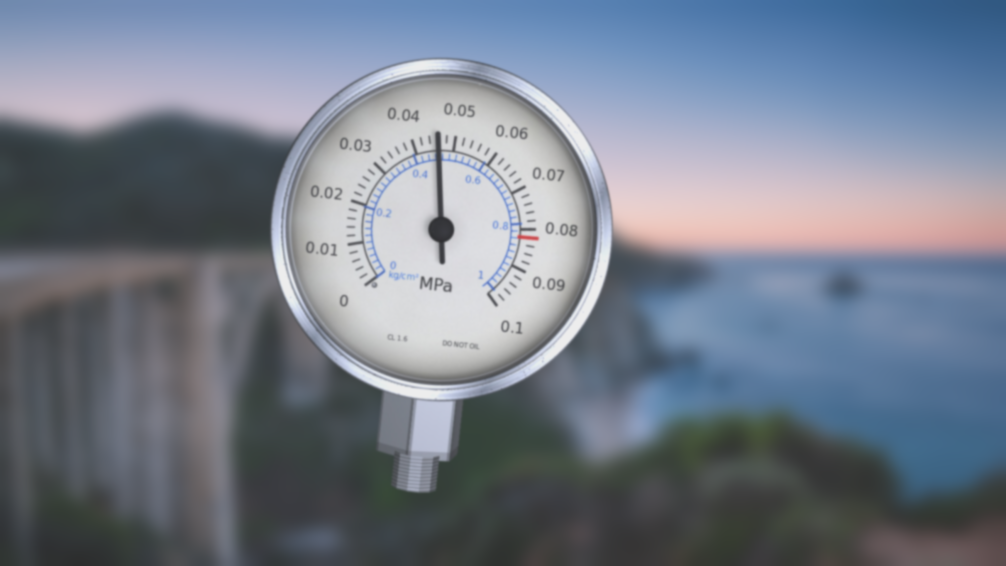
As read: 0.046MPa
